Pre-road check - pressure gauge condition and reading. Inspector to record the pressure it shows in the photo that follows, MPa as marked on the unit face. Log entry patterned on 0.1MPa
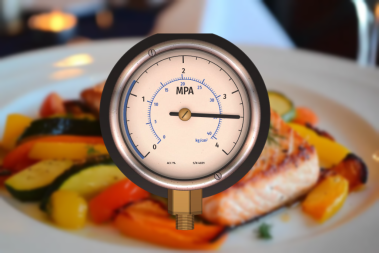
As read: 3.4MPa
